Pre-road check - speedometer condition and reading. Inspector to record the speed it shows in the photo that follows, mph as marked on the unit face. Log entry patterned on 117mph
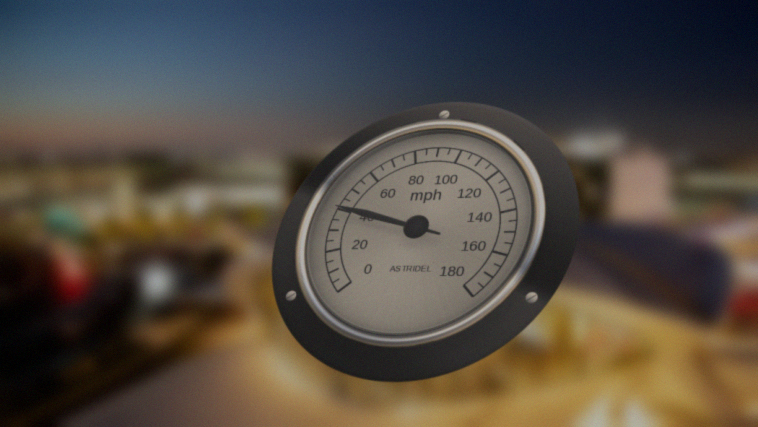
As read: 40mph
